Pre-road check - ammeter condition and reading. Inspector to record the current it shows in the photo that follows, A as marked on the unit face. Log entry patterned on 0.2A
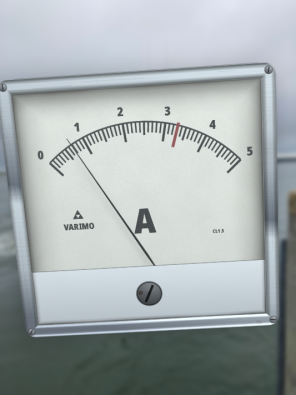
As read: 0.7A
